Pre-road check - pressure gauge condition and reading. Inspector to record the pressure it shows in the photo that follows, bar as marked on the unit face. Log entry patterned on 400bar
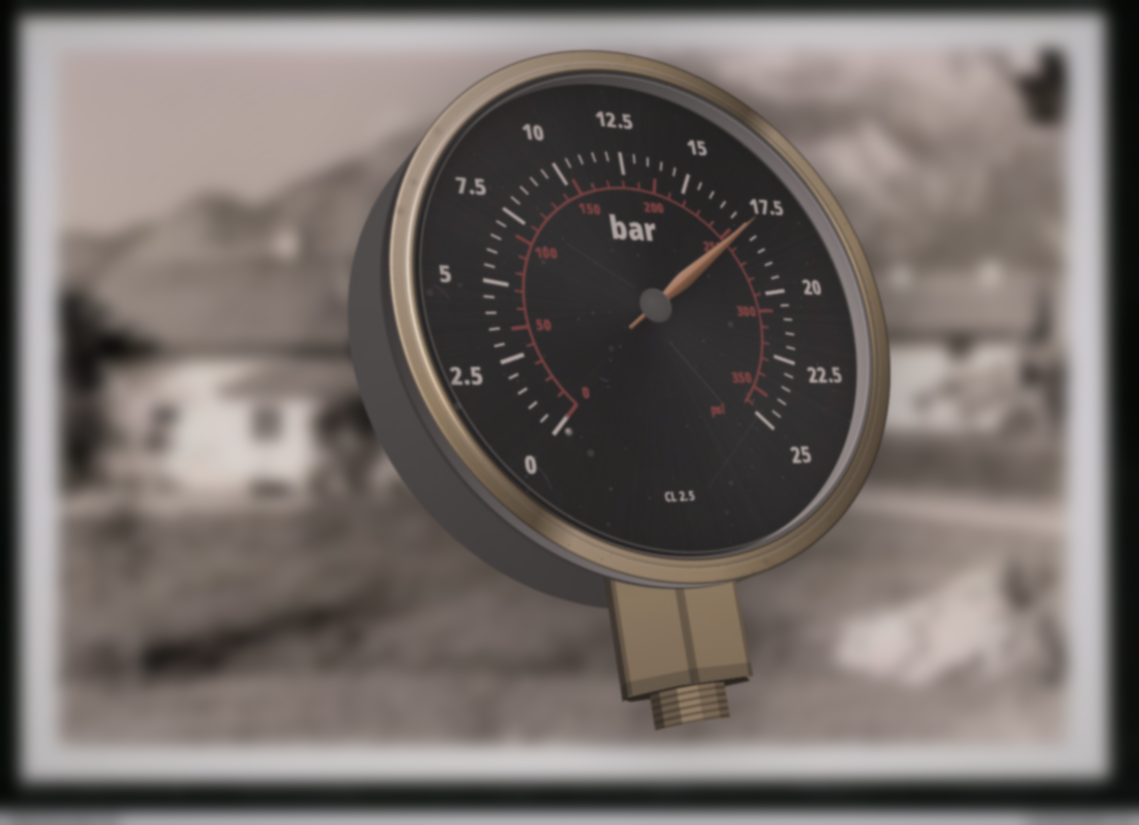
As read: 17.5bar
